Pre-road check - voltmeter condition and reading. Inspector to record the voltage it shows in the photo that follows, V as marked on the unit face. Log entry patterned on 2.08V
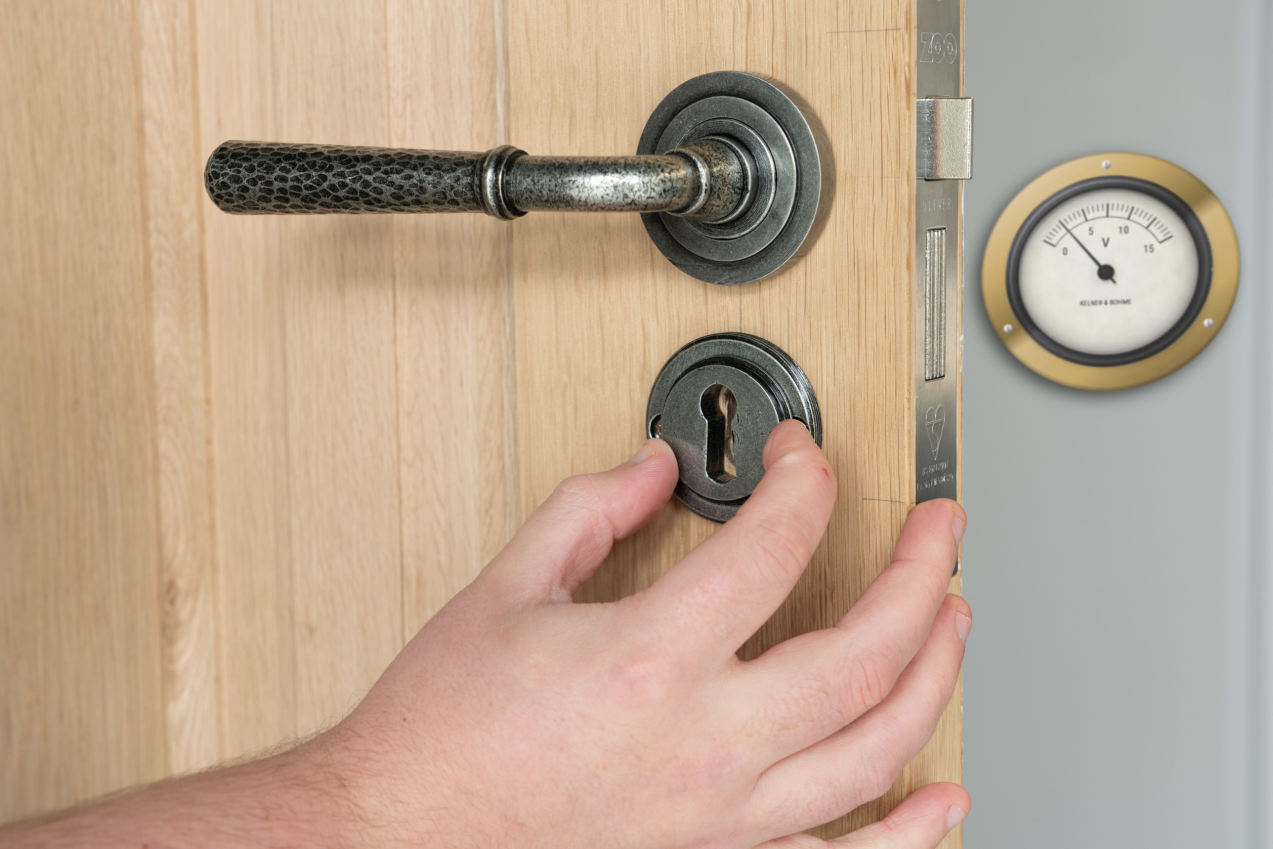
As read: 2.5V
